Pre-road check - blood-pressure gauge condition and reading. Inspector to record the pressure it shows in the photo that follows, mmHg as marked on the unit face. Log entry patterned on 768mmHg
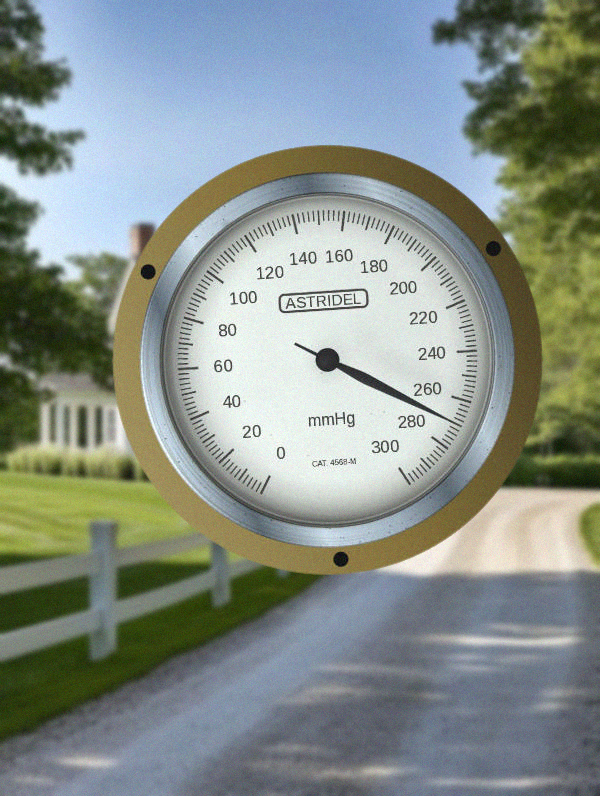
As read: 270mmHg
